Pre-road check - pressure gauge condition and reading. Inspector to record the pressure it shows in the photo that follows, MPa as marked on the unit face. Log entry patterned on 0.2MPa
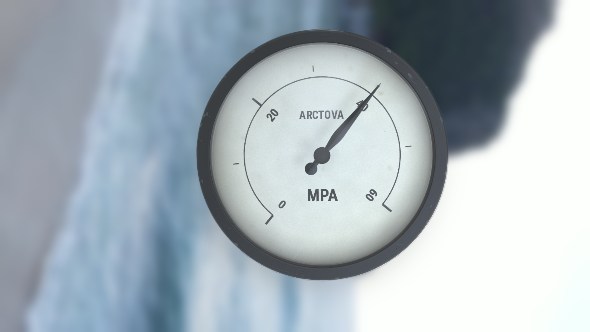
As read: 40MPa
